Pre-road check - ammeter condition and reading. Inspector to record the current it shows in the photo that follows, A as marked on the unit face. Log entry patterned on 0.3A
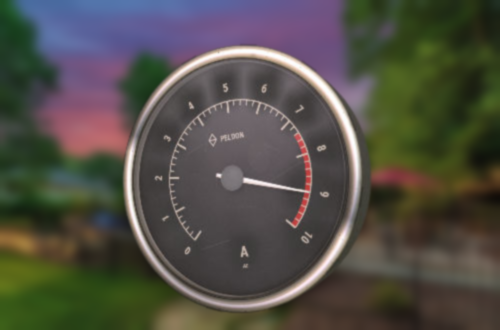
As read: 9A
